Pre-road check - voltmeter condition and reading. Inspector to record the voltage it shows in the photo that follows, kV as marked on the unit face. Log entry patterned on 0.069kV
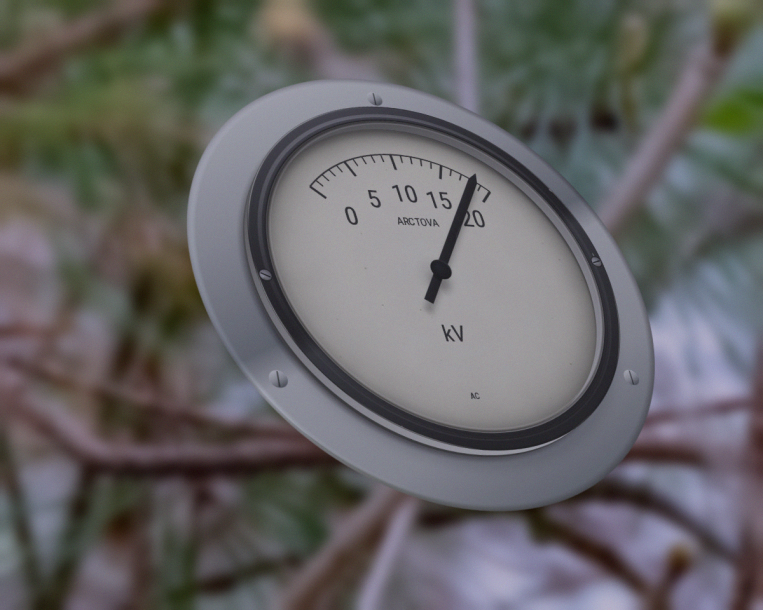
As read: 18kV
